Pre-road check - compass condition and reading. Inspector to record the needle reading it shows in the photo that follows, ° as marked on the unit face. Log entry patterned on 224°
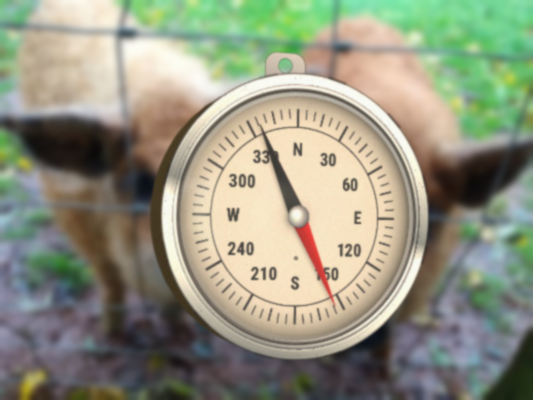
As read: 155°
